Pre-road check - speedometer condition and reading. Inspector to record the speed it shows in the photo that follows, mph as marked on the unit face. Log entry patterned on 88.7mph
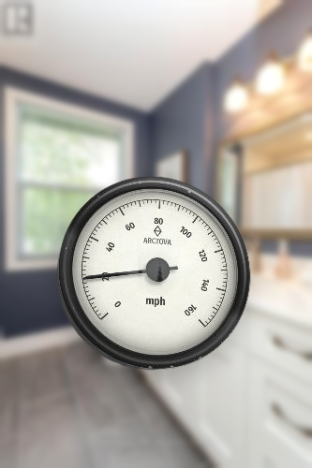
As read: 20mph
